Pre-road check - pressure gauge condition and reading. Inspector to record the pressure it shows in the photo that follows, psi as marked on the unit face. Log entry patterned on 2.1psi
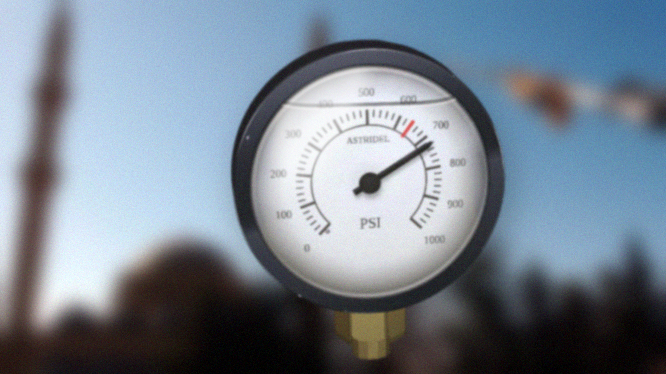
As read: 720psi
